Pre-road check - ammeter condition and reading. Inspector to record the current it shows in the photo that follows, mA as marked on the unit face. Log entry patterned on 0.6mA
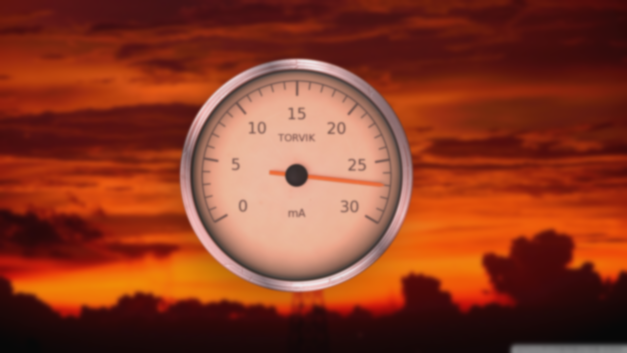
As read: 27mA
